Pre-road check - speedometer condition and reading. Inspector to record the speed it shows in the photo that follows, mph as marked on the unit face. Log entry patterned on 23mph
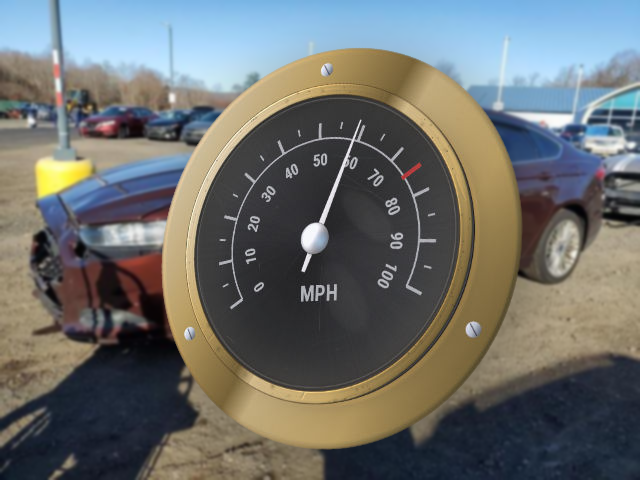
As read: 60mph
